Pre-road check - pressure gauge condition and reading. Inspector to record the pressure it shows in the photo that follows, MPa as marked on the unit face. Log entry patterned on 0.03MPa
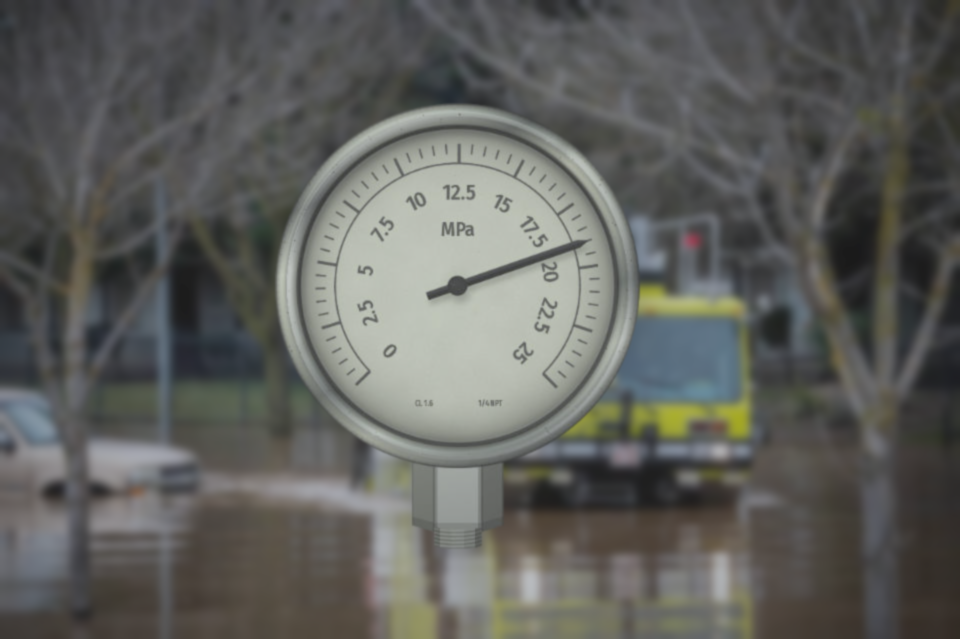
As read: 19MPa
